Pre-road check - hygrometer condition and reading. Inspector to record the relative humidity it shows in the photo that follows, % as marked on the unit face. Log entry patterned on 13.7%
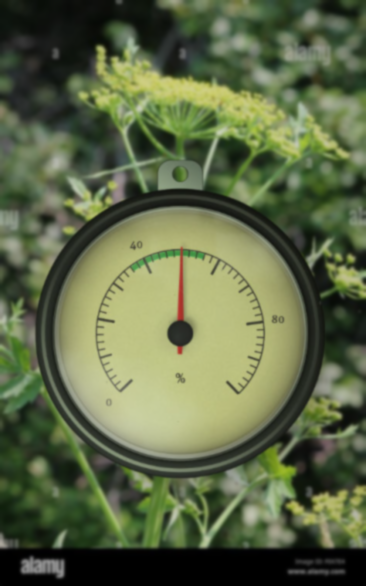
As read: 50%
